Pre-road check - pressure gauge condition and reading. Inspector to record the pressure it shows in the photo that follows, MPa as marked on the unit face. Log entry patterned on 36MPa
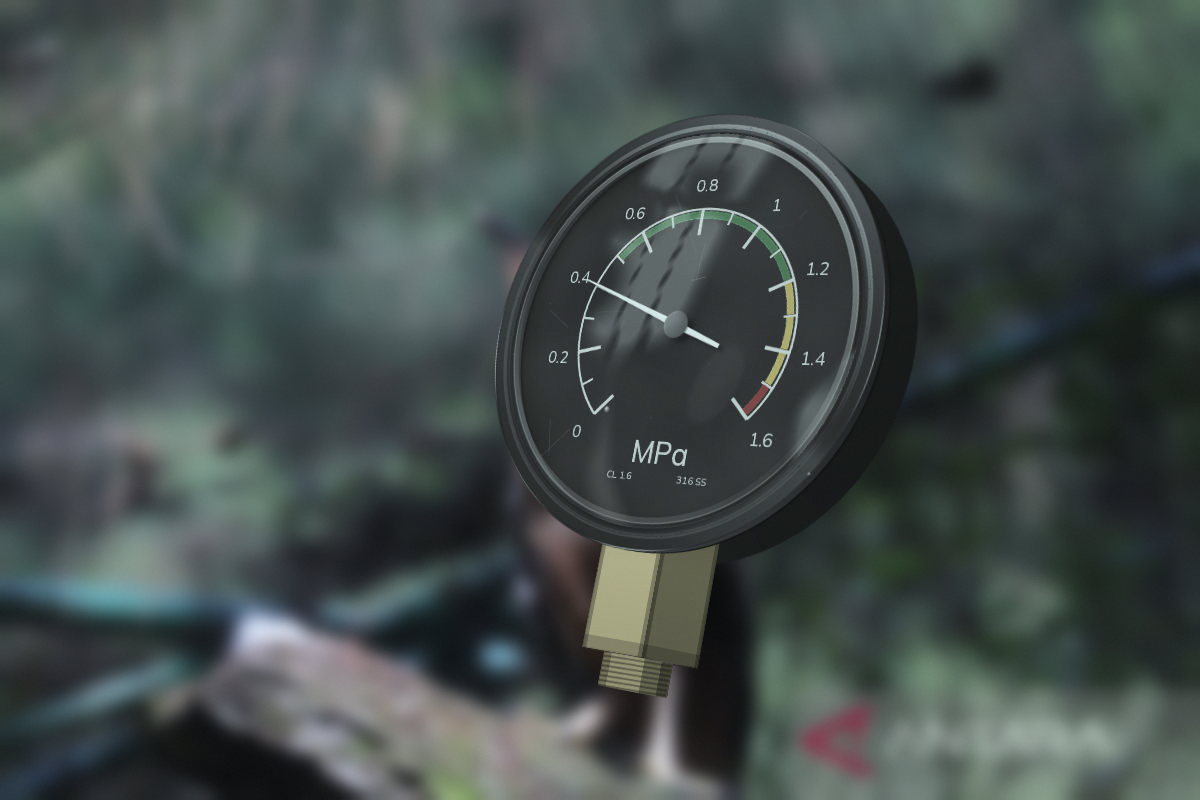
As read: 0.4MPa
